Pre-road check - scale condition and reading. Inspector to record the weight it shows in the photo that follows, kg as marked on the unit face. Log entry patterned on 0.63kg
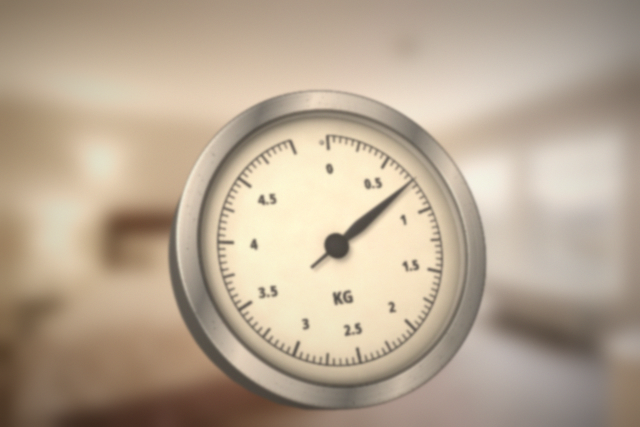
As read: 0.75kg
